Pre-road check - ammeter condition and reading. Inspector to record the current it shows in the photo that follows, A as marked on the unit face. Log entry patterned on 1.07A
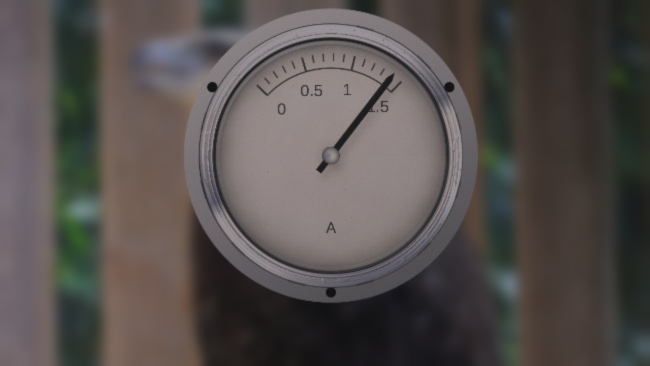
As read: 1.4A
